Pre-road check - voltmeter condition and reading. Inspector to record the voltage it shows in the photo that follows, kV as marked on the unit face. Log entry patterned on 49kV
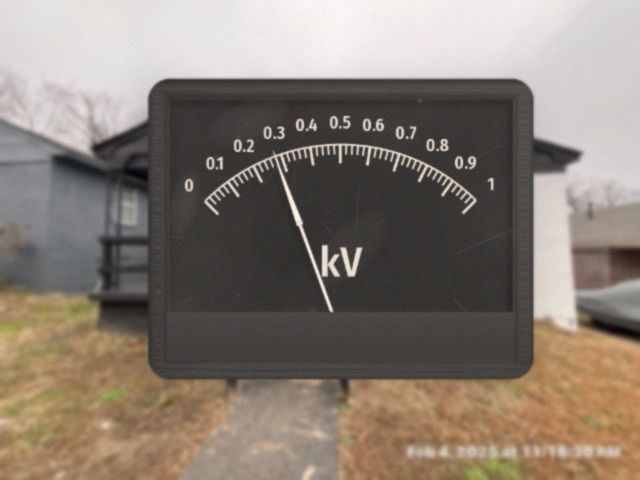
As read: 0.28kV
